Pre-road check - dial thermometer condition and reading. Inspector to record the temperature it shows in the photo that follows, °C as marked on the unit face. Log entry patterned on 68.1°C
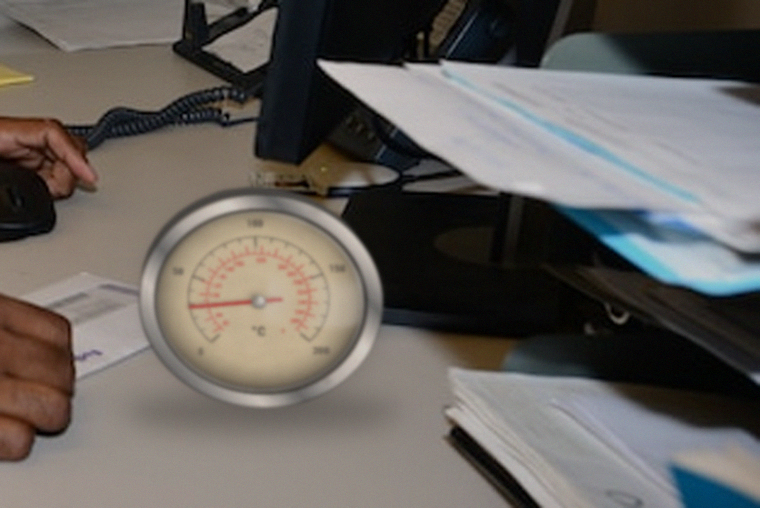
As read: 30°C
